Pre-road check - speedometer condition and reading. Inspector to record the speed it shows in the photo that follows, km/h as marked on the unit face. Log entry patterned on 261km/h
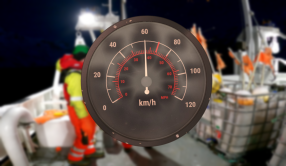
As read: 60km/h
